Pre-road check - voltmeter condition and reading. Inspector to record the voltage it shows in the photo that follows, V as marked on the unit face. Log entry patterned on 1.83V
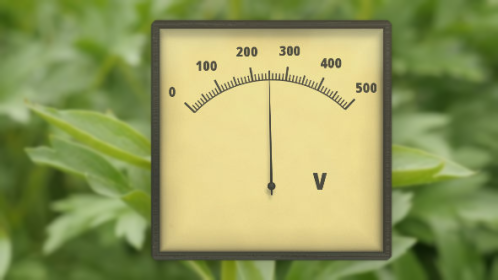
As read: 250V
